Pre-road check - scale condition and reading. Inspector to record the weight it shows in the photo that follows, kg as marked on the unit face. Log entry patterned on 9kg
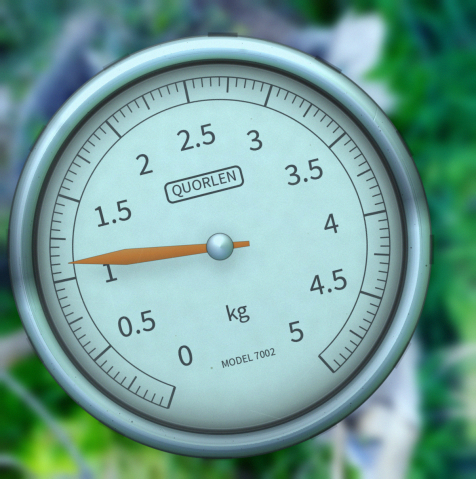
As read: 1.1kg
